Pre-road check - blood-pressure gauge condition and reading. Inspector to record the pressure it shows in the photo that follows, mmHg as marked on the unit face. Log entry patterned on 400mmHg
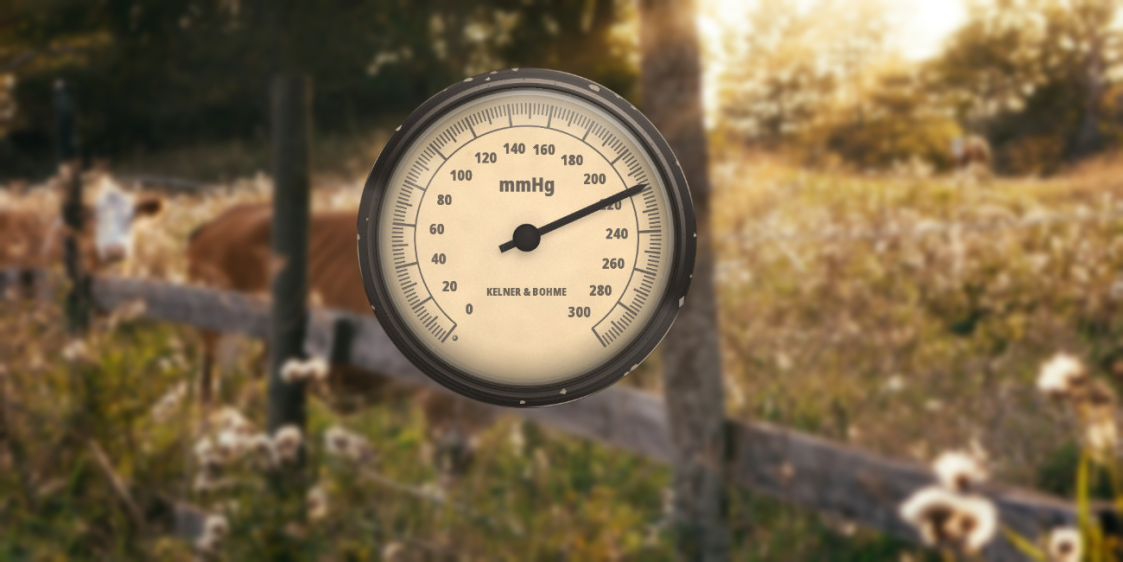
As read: 218mmHg
